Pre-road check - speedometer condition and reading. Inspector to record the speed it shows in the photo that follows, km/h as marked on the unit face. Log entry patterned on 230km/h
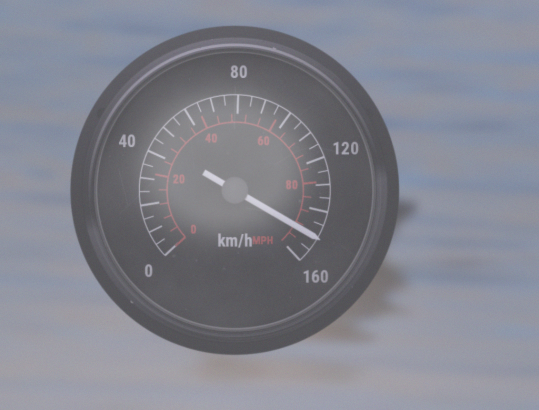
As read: 150km/h
